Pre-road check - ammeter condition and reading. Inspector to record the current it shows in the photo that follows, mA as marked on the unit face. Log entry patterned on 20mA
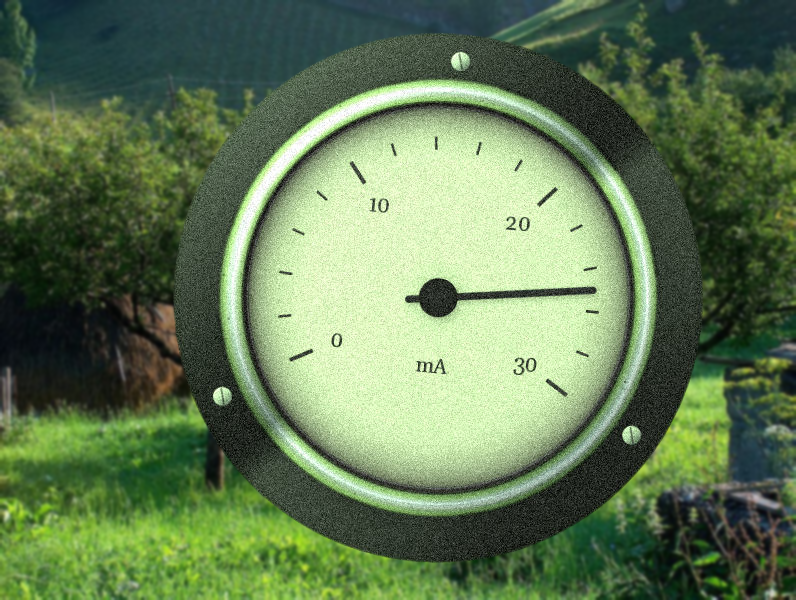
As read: 25mA
